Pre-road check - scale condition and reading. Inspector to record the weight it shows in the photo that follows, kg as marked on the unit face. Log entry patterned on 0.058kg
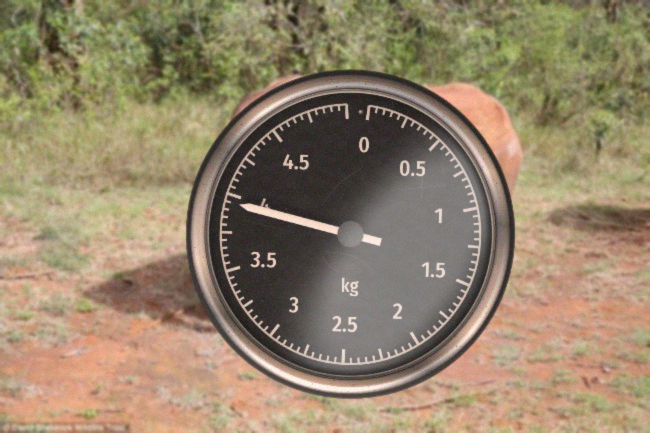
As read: 3.95kg
